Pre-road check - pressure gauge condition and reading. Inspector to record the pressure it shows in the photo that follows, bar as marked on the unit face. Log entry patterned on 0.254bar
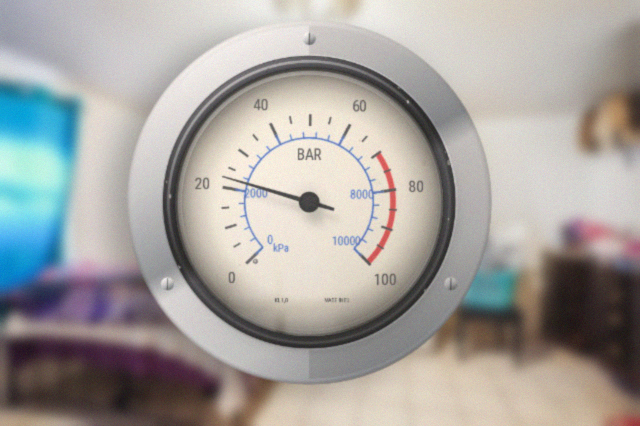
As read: 22.5bar
